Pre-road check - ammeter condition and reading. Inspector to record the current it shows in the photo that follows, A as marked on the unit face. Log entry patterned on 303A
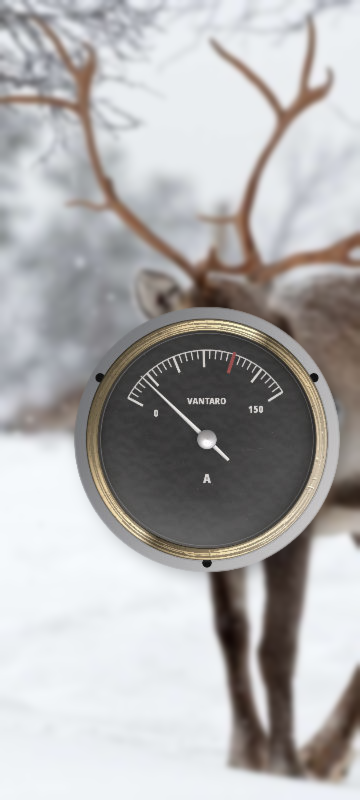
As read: 20A
